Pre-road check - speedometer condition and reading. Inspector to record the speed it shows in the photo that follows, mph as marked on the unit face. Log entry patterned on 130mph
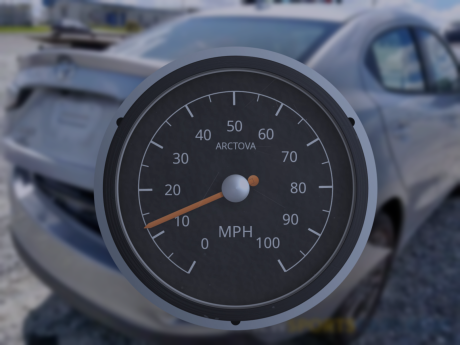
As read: 12.5mph
